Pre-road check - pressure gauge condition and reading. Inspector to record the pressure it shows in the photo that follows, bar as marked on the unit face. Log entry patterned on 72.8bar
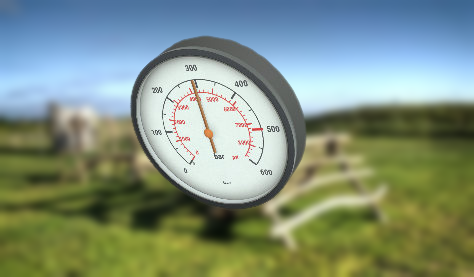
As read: 300bar
